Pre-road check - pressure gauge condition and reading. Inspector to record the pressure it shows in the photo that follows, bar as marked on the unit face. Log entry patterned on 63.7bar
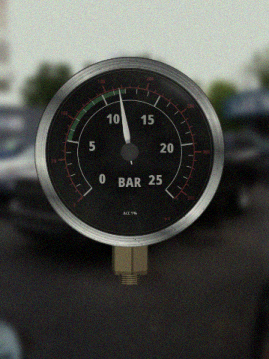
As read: 11.5bar
